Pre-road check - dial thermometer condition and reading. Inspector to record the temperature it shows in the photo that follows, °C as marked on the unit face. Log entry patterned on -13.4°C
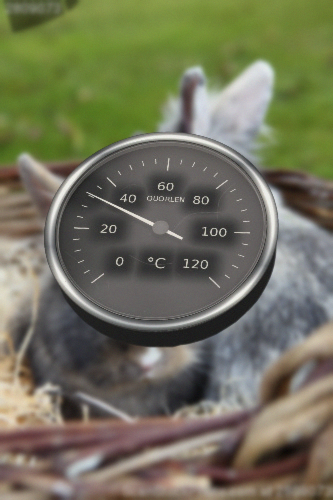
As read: 32°C
